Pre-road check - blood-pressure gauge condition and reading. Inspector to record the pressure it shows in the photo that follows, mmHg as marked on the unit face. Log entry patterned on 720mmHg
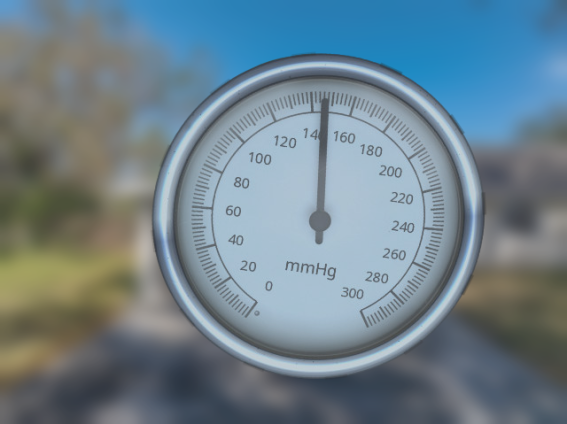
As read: 146mmHg
